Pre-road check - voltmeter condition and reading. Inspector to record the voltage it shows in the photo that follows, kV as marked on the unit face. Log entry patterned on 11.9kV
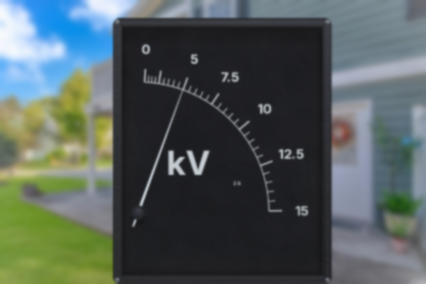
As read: 5kV
